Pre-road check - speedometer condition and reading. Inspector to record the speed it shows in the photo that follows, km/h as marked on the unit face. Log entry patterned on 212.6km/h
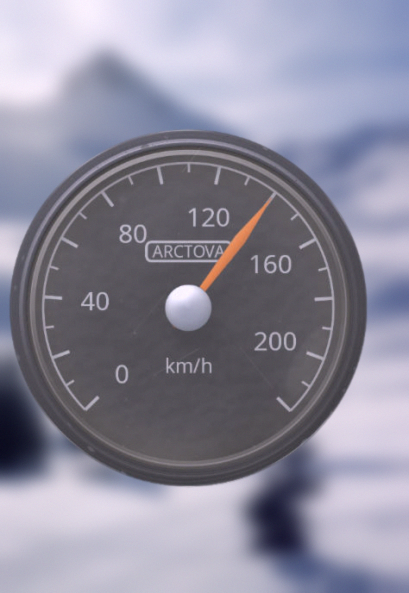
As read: 140km/h
